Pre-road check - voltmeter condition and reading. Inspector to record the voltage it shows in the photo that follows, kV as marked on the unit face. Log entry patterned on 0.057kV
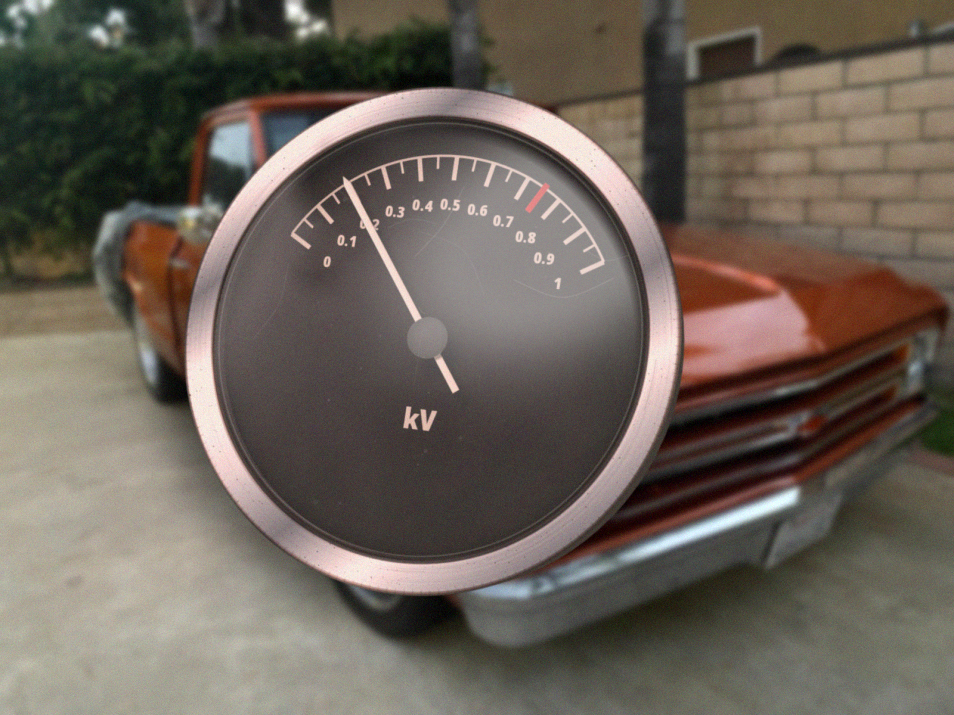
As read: 0.2kV
